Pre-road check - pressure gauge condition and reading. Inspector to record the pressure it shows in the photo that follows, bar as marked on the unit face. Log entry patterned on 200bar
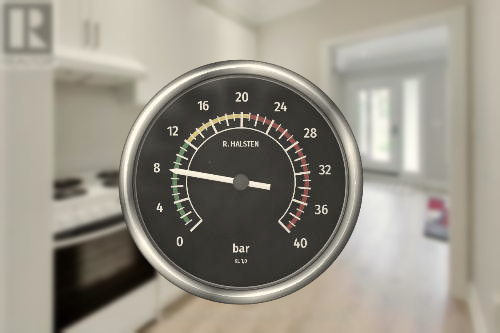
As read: 8bar
